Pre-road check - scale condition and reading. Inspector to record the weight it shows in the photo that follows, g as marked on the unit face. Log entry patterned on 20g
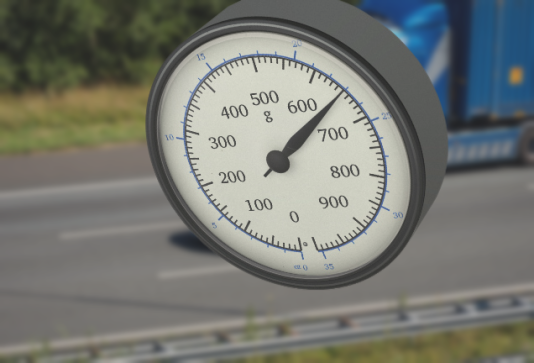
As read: 650g
